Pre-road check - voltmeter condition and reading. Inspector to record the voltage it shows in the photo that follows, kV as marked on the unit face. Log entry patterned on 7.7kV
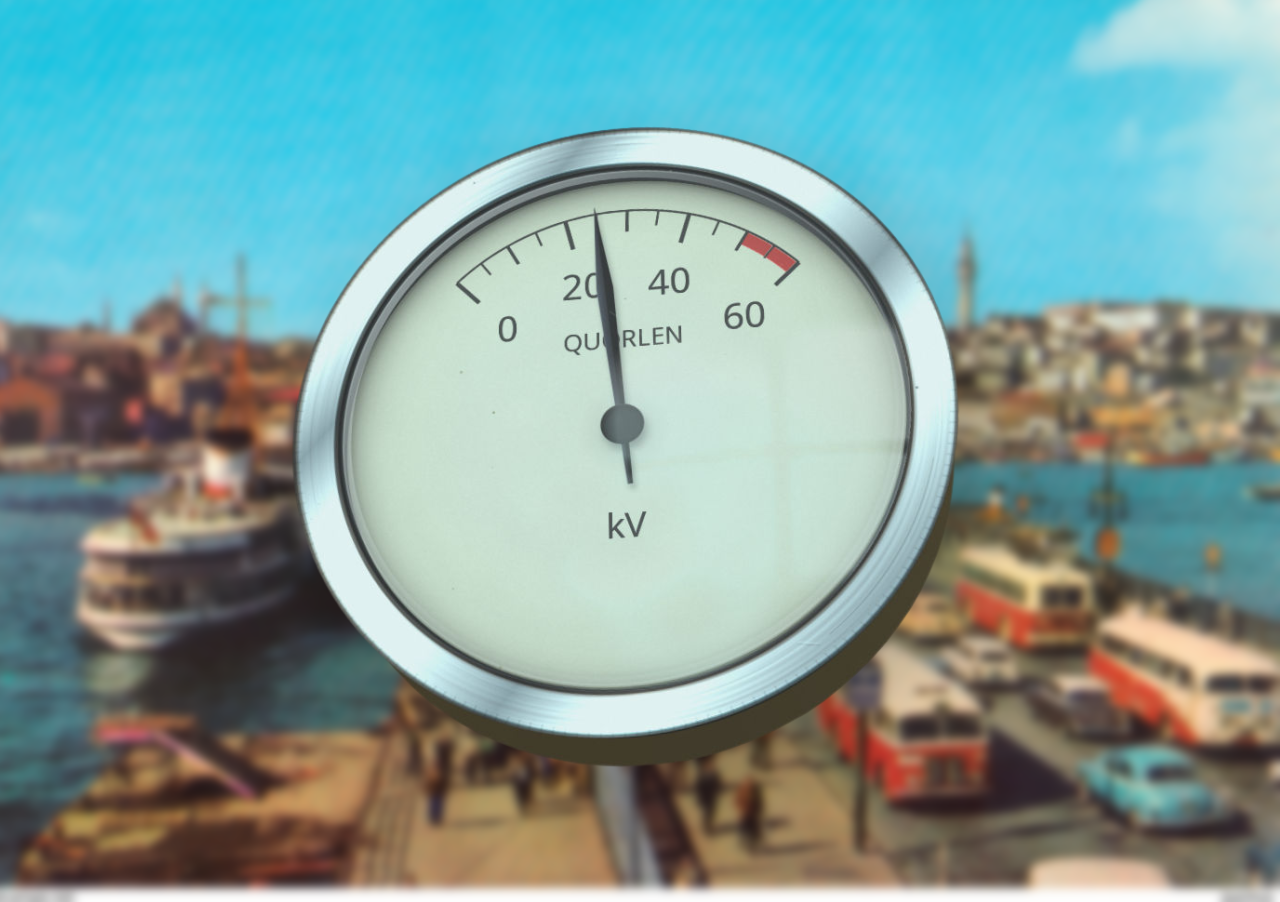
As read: 25kV
